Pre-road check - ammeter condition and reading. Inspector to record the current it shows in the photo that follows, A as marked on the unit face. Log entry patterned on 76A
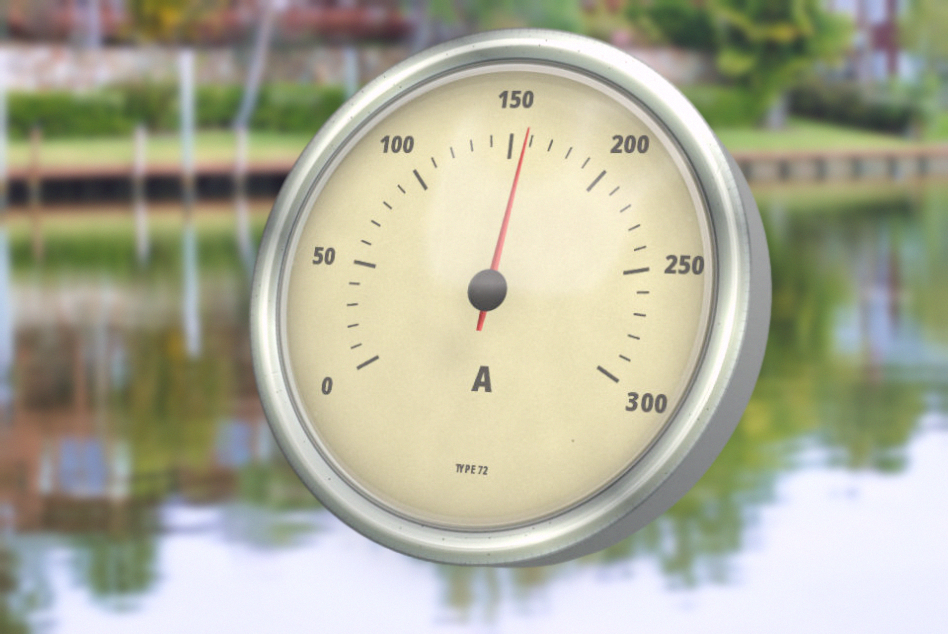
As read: 160A
